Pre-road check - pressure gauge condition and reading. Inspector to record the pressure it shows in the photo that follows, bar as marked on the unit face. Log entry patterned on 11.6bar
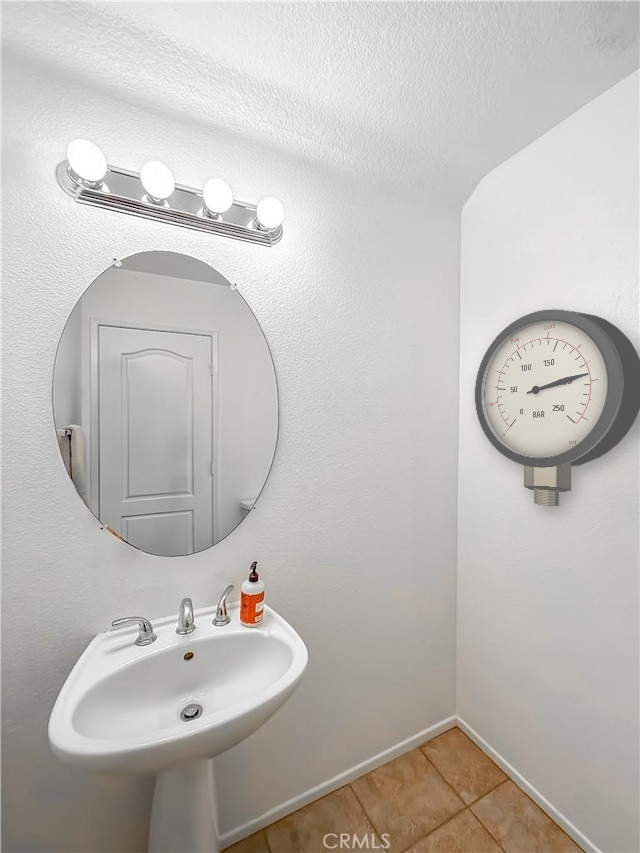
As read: 200bar
